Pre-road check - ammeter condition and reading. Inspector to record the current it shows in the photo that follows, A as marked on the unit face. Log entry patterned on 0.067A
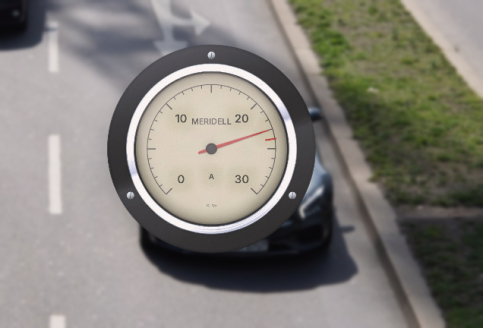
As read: 23A
